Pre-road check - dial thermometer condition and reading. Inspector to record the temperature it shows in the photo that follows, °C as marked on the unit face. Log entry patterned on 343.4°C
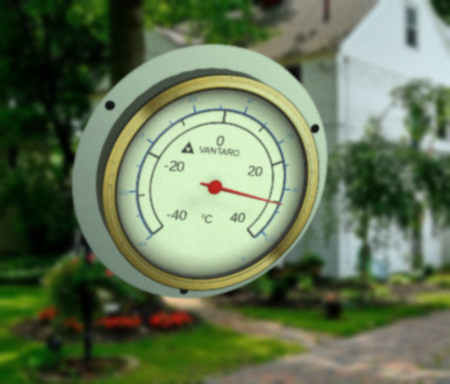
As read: 30°C
